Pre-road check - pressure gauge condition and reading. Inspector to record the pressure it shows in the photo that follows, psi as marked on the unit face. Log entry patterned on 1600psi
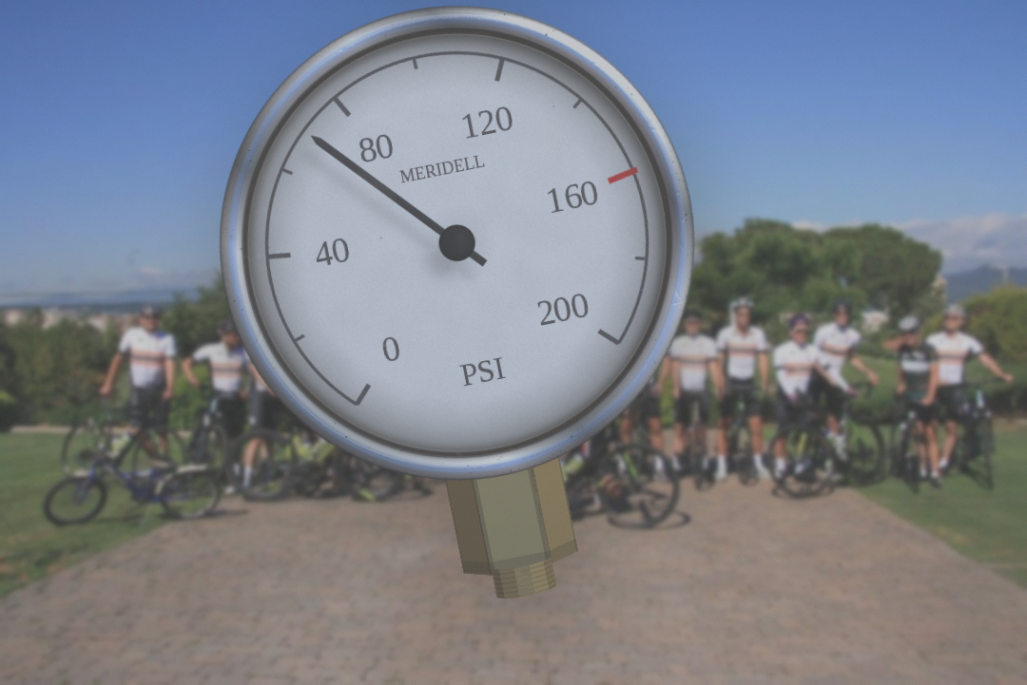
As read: 70psi
